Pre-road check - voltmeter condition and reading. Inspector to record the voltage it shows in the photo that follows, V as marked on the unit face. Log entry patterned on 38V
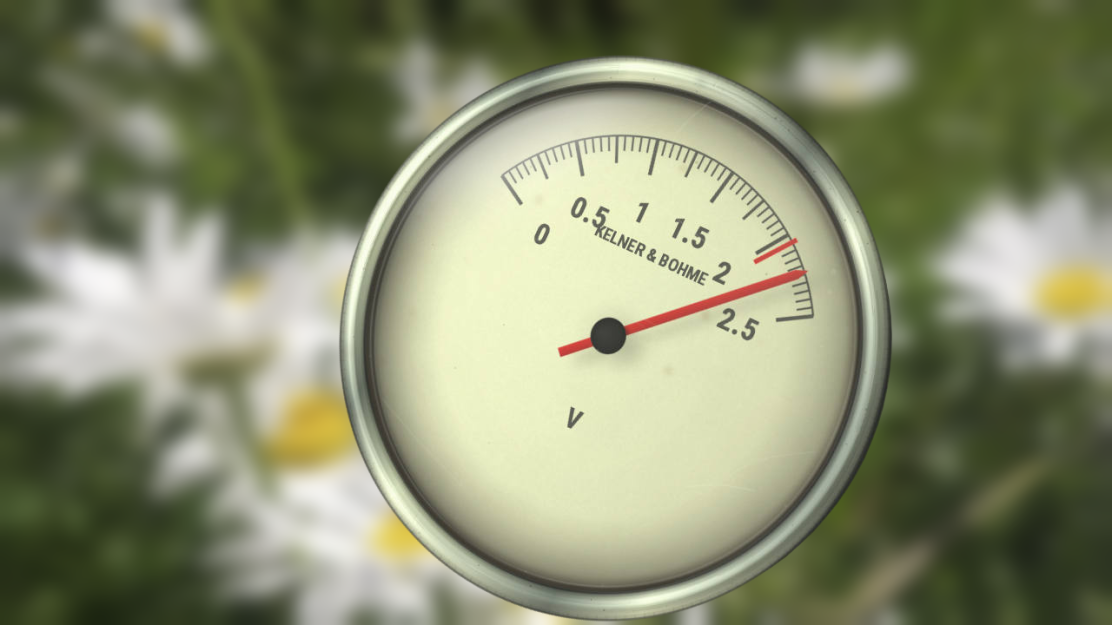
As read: 2.25V
